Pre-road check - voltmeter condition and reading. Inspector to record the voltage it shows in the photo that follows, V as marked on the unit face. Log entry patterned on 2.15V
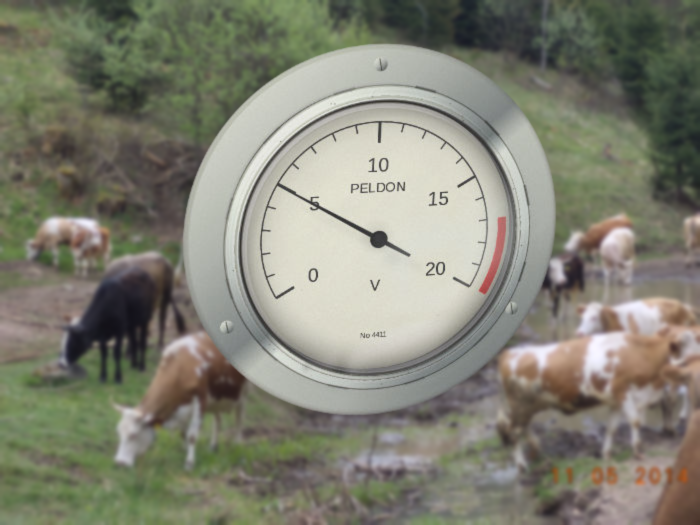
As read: 5V
